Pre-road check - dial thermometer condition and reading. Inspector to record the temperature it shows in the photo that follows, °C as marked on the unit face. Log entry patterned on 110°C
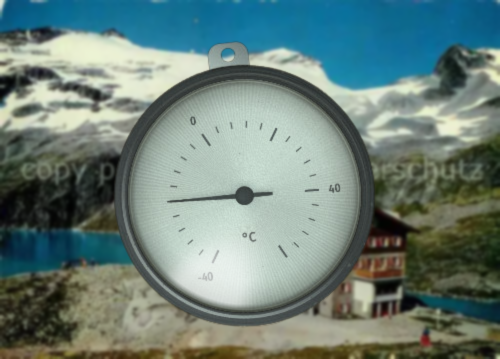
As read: -20°C
